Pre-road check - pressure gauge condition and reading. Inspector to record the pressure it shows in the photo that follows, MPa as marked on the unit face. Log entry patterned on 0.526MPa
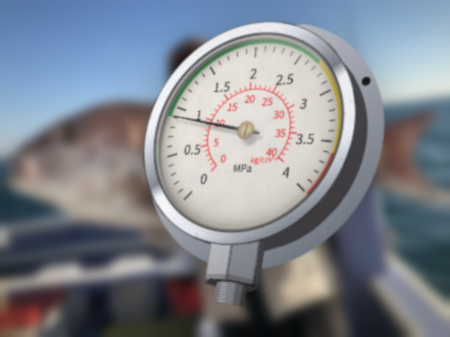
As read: 0.9MPa
